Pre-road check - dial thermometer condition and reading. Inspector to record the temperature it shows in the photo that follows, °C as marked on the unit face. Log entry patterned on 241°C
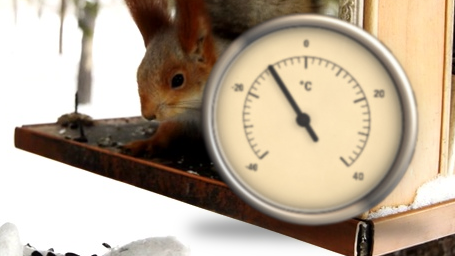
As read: -10°C
